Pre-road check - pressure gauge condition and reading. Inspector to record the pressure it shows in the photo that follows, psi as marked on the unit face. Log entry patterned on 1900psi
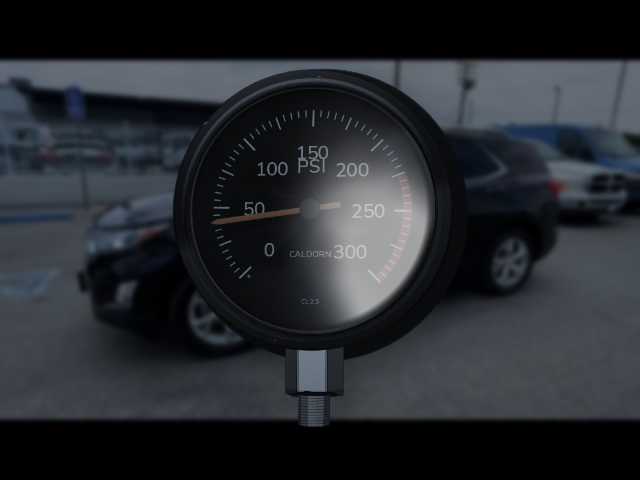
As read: 40psi
